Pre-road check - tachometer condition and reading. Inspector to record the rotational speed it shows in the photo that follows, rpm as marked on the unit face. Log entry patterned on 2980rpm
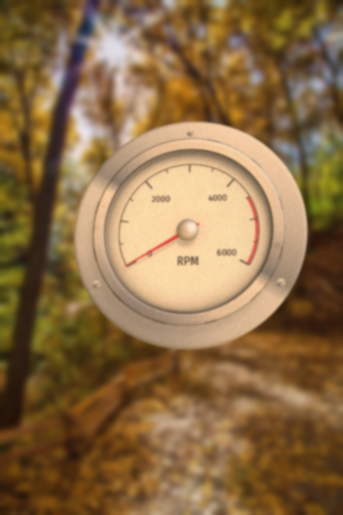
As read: 0rpm
